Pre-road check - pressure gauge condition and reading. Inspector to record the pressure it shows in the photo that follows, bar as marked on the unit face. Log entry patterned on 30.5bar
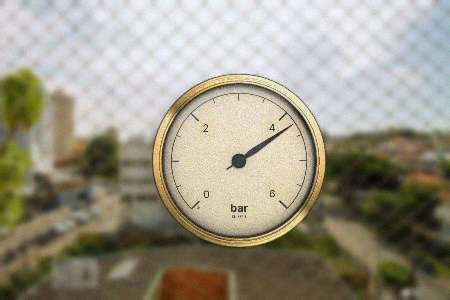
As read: 4.25bar
